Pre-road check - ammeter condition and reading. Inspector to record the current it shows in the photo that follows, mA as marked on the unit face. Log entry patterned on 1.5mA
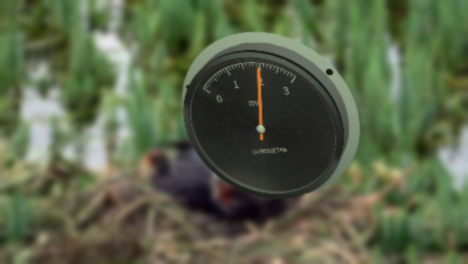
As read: 2mA
